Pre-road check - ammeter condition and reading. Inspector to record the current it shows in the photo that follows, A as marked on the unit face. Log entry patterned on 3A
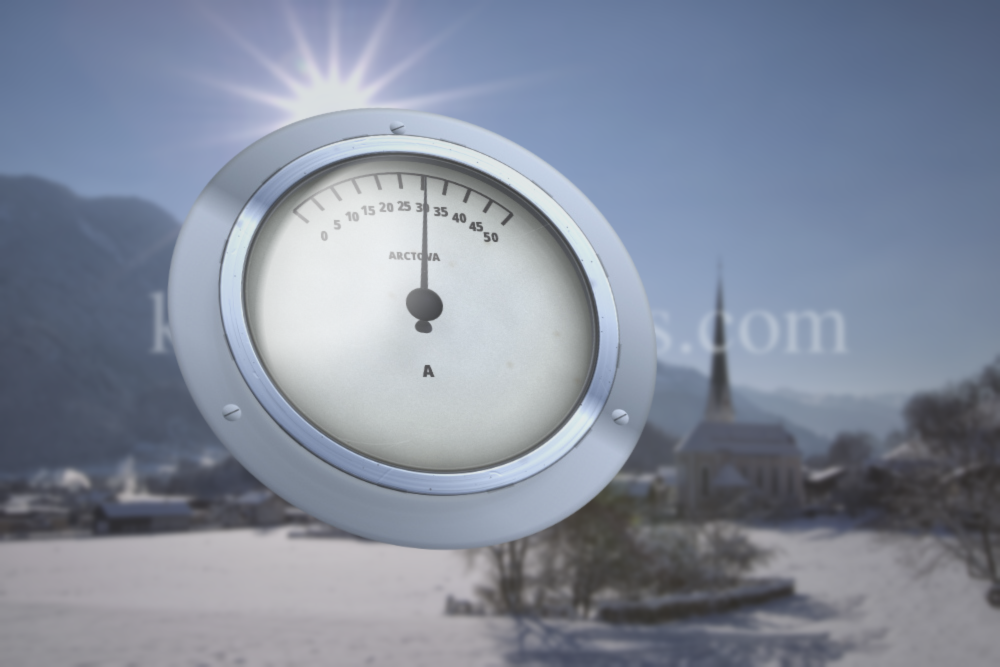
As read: 30A
